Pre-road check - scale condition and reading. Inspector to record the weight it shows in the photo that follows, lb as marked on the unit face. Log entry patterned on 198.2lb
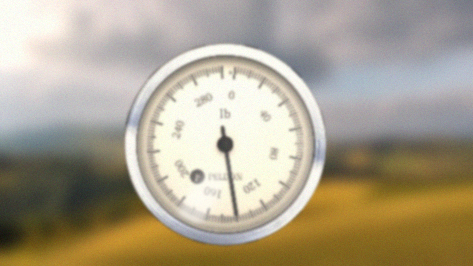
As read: 140lb
